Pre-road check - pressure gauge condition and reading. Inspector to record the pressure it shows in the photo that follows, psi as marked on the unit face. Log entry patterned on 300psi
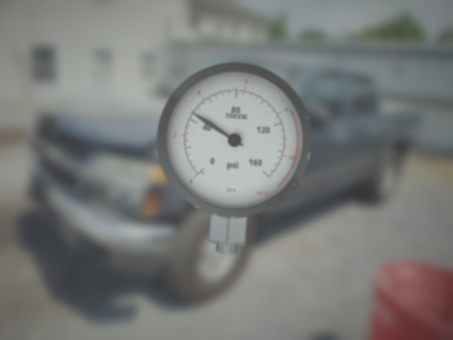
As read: 45psi
